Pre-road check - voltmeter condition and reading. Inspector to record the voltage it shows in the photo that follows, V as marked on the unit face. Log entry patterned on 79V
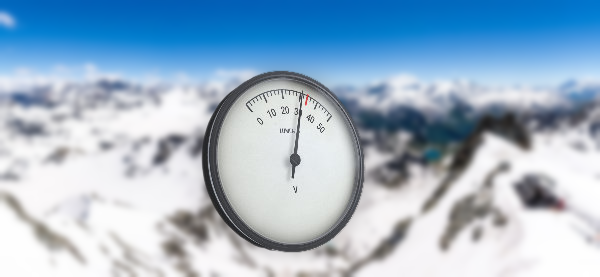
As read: 30V
